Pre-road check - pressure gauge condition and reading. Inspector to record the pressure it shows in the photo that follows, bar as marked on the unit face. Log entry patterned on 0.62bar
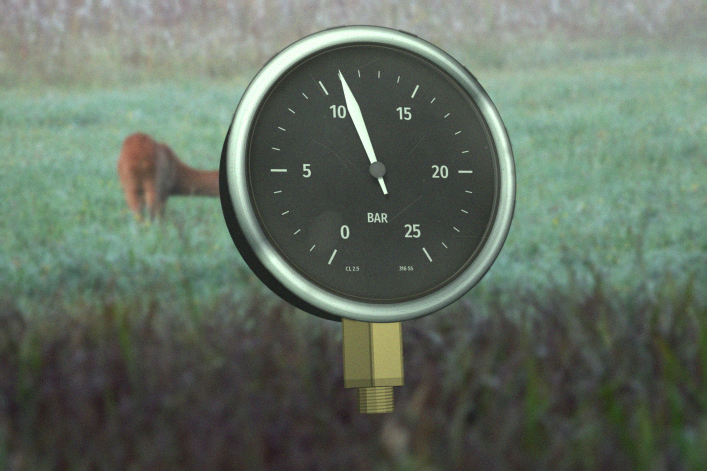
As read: 11bar
